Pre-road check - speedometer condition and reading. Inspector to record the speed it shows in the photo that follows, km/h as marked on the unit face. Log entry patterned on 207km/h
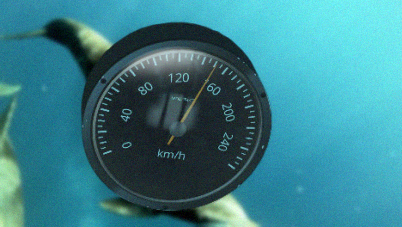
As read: 150km/h
